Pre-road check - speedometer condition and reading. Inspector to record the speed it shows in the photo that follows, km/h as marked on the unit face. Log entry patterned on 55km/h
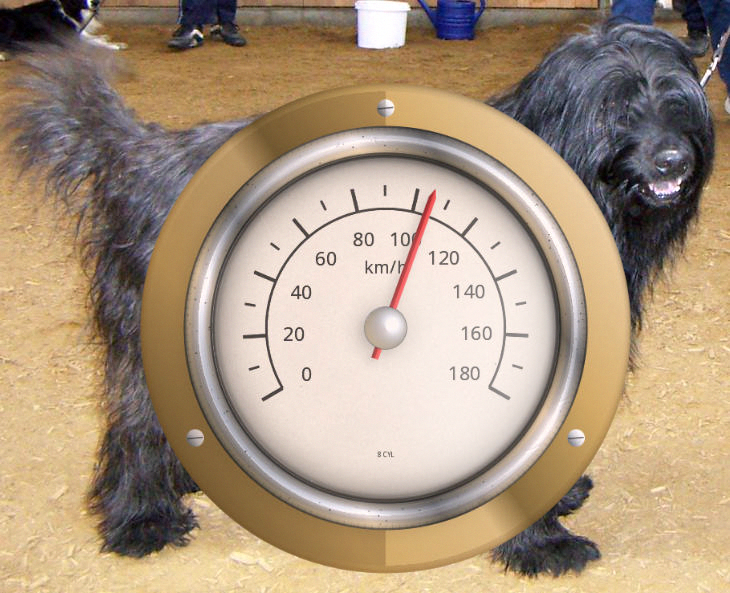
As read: 105km/h
